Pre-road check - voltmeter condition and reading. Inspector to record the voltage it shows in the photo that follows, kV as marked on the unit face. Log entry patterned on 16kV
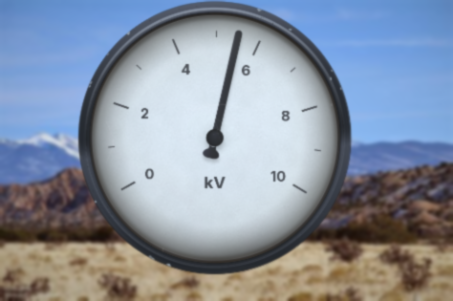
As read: 5.5kV
